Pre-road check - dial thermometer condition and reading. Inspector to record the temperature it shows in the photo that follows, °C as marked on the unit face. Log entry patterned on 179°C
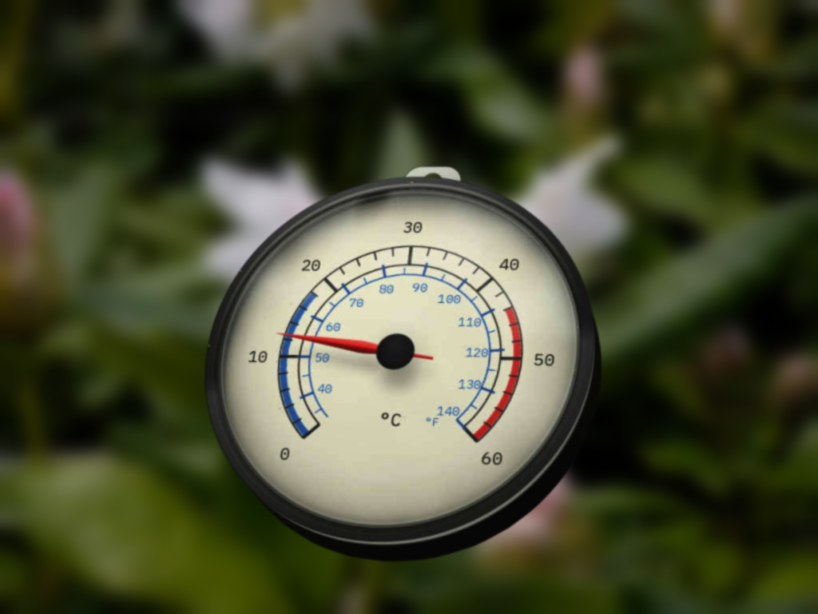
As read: 12°C
